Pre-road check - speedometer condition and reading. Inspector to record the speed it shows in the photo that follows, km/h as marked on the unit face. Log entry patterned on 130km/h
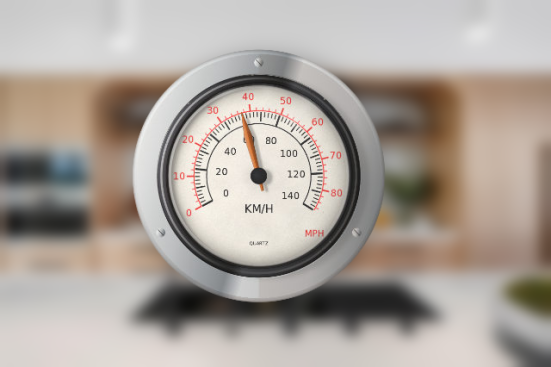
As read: 60km/h
